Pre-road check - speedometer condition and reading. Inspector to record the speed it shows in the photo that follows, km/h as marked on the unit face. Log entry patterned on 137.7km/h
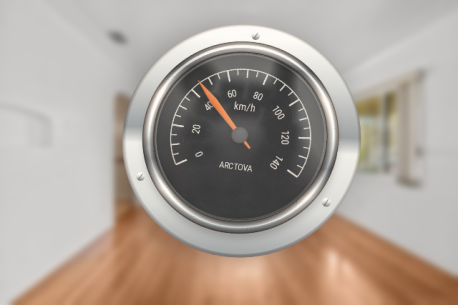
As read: 45km/h
